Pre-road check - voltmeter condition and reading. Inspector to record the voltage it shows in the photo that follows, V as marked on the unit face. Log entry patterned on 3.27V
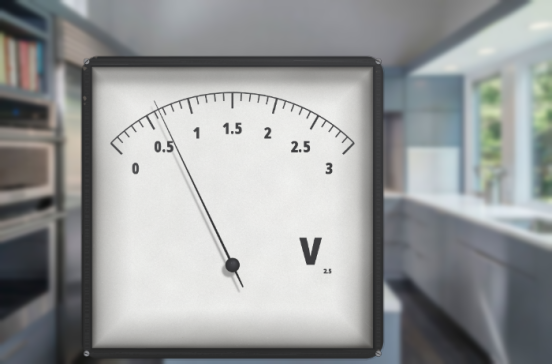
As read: 0.65V
